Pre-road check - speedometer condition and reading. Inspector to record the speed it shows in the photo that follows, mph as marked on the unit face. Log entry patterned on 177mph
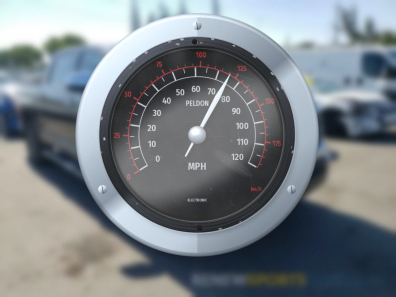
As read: 75mph
